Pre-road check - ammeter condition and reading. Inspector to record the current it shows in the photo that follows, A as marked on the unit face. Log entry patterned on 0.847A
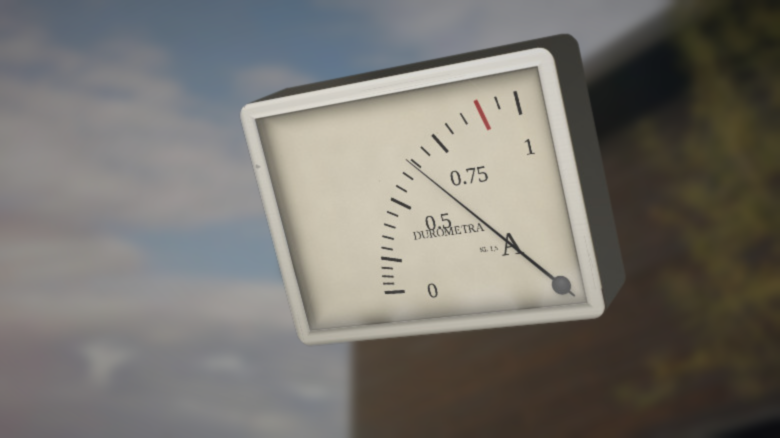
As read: 0.65A
